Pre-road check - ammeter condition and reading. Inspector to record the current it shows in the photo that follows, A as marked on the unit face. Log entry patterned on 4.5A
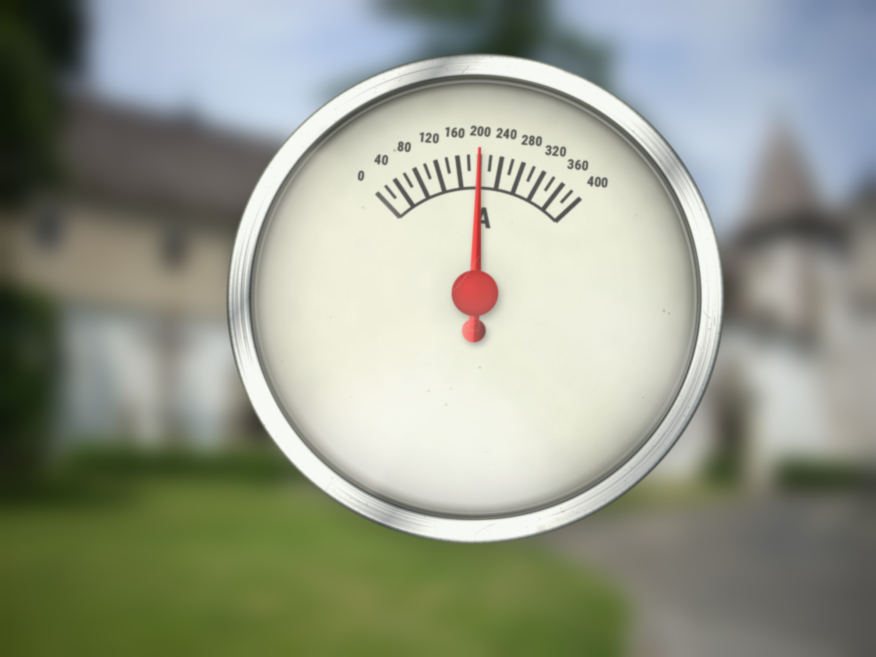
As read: 200A
